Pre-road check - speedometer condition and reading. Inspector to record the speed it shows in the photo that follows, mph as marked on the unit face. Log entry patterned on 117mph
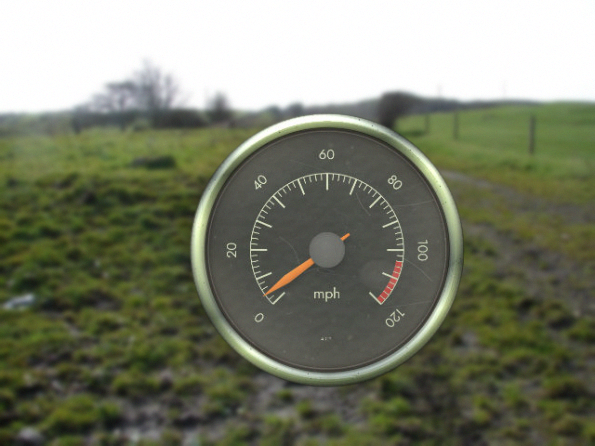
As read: 4mph
